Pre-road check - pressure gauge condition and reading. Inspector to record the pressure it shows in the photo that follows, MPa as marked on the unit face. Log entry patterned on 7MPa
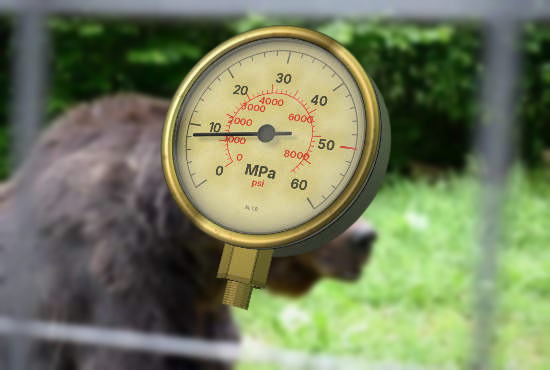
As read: 8MPa
